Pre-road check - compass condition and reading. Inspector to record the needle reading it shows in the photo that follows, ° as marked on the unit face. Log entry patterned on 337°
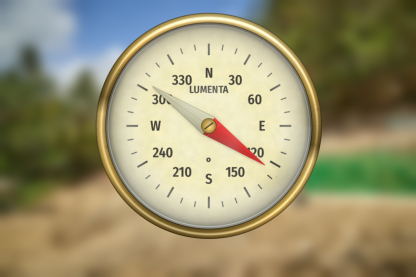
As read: 125°
